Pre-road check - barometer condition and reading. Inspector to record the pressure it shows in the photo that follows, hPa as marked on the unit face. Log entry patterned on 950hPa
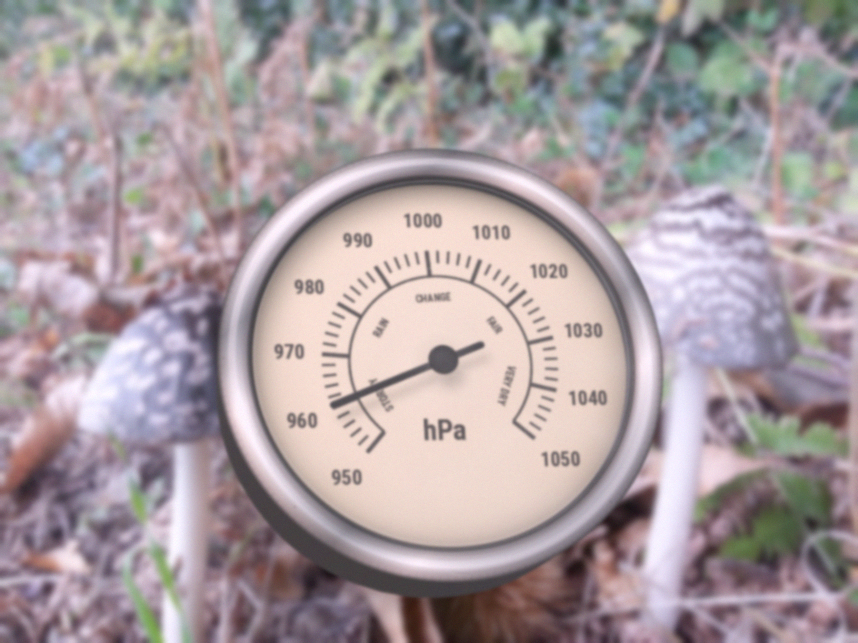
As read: 960hPa
